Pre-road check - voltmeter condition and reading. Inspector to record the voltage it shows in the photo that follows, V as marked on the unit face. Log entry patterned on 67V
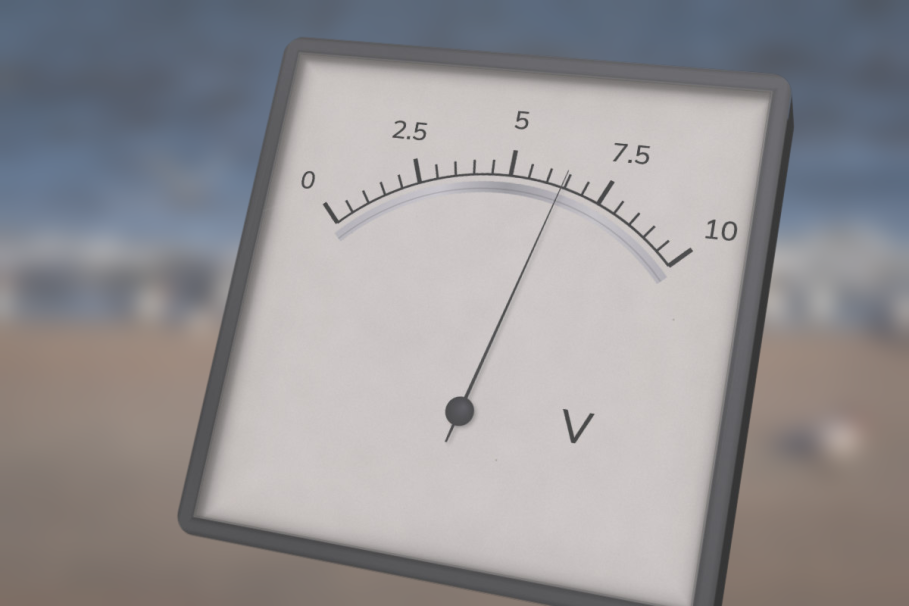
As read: 6.5V
